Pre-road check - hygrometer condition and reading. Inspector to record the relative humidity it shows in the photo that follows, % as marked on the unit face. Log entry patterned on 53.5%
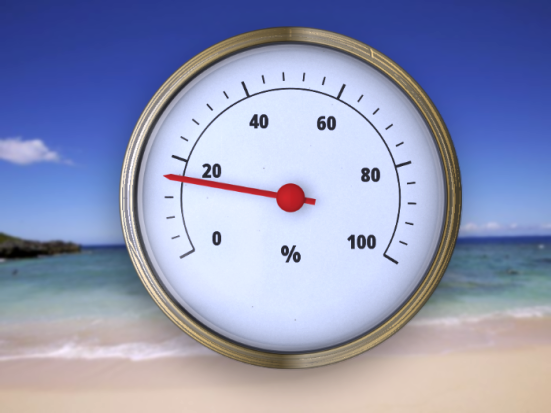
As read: 16%
